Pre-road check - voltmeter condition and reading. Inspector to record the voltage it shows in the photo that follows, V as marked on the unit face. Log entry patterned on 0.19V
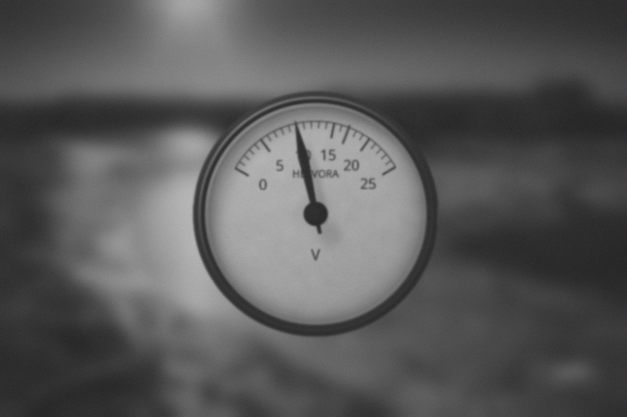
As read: 10V
